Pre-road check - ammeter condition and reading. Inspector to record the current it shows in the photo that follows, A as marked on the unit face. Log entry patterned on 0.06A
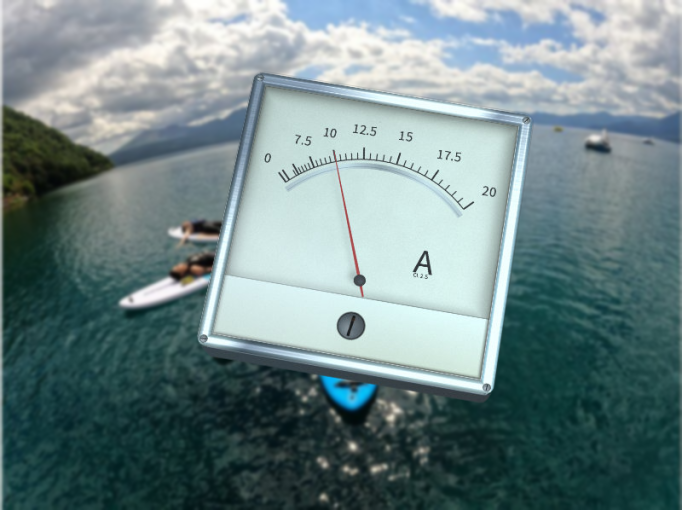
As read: 10A
